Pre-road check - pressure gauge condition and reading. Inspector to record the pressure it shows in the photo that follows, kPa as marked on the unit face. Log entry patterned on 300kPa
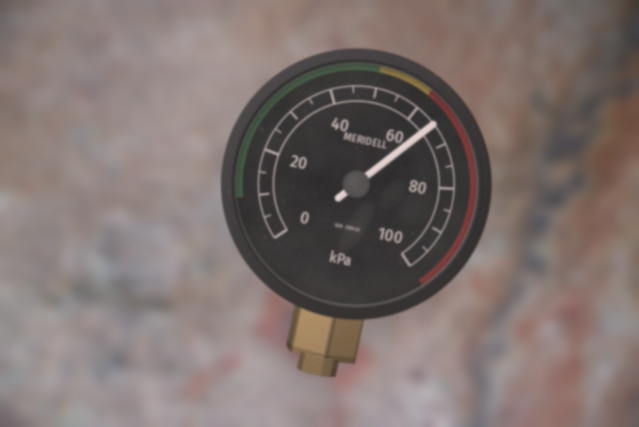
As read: 65kPa
